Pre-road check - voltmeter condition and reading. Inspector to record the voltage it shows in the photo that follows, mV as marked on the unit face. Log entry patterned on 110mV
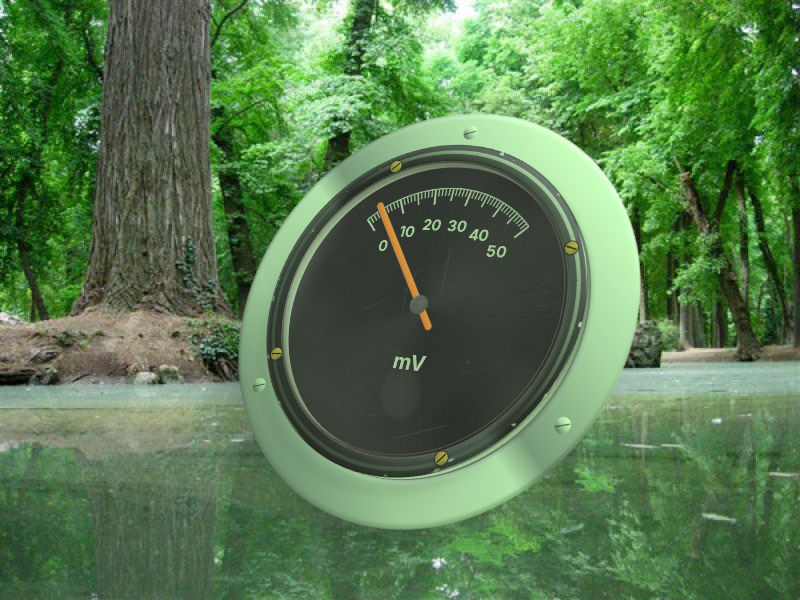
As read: 5mV
